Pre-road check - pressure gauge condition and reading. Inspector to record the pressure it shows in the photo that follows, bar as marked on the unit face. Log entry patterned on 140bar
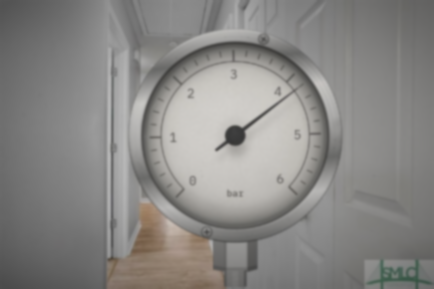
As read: 4.2bar
